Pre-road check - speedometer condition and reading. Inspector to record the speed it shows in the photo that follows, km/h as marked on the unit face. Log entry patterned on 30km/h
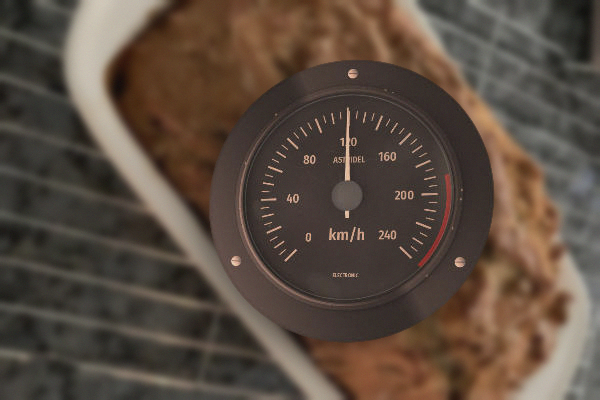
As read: 120km/h
